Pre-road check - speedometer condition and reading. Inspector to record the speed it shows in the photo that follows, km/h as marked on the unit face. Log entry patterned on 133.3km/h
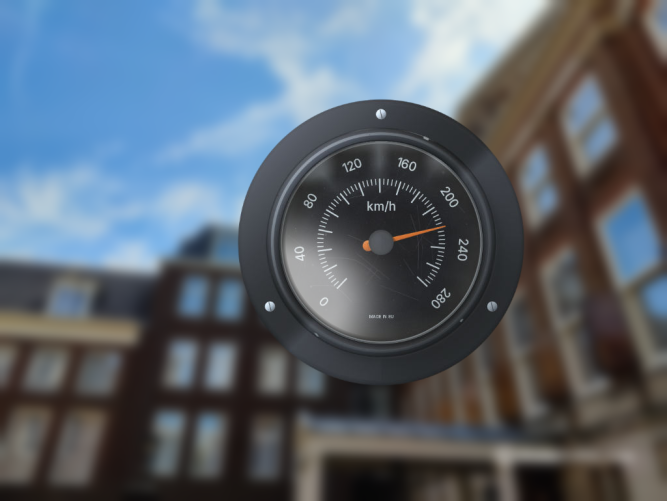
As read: 220km/h
